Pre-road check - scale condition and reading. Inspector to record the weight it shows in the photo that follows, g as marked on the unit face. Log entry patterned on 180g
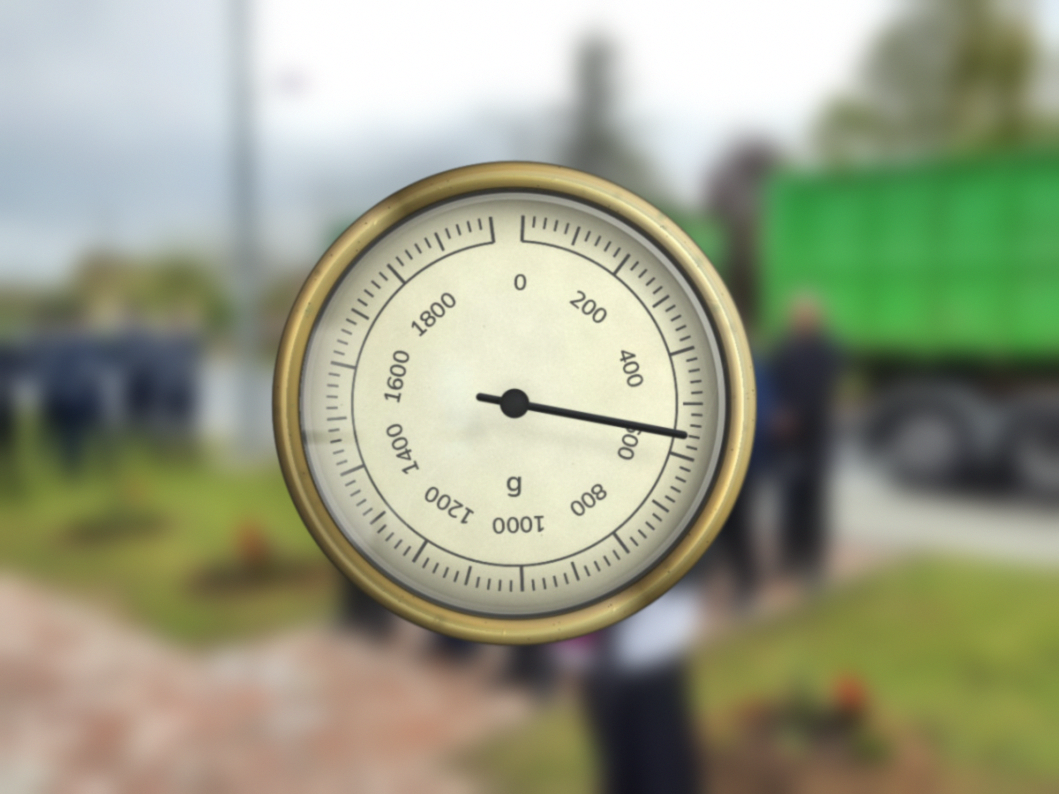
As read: 560g
